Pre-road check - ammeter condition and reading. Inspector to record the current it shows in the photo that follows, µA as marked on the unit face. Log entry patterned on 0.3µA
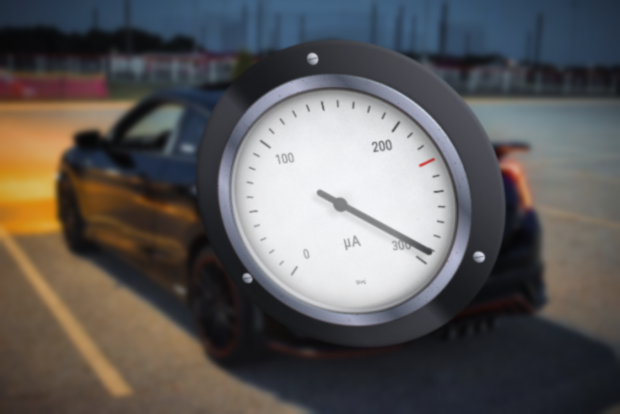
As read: 290µA
